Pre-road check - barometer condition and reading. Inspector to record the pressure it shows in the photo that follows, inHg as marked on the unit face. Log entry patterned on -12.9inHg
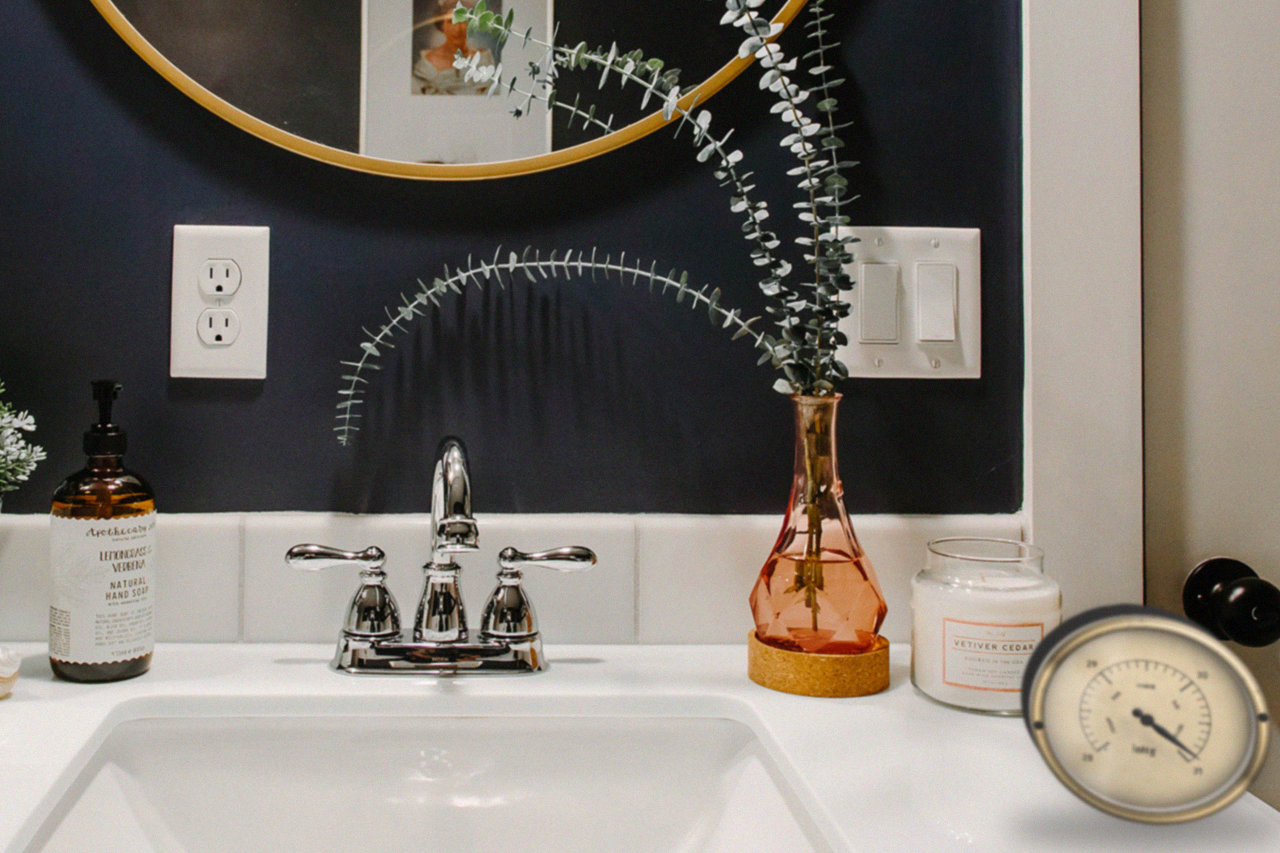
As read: 30.9inHg
